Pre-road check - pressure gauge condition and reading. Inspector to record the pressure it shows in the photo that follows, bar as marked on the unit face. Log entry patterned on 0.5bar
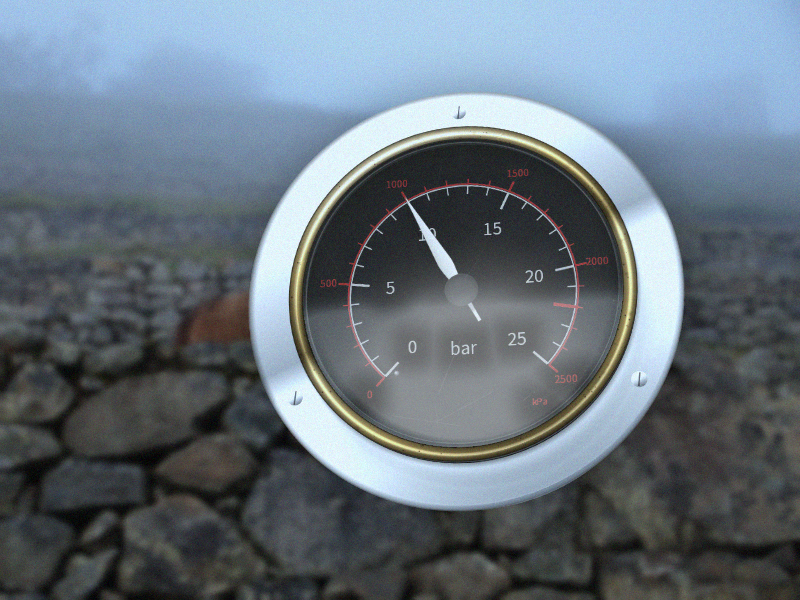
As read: 10bar
